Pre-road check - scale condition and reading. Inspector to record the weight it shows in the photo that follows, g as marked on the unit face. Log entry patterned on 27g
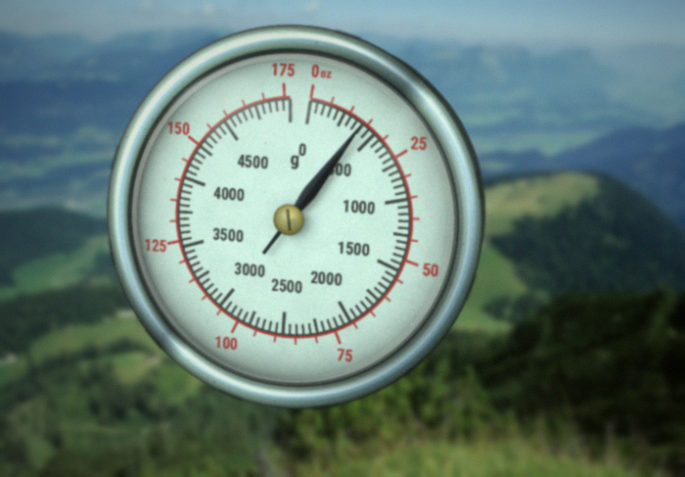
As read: 400g
